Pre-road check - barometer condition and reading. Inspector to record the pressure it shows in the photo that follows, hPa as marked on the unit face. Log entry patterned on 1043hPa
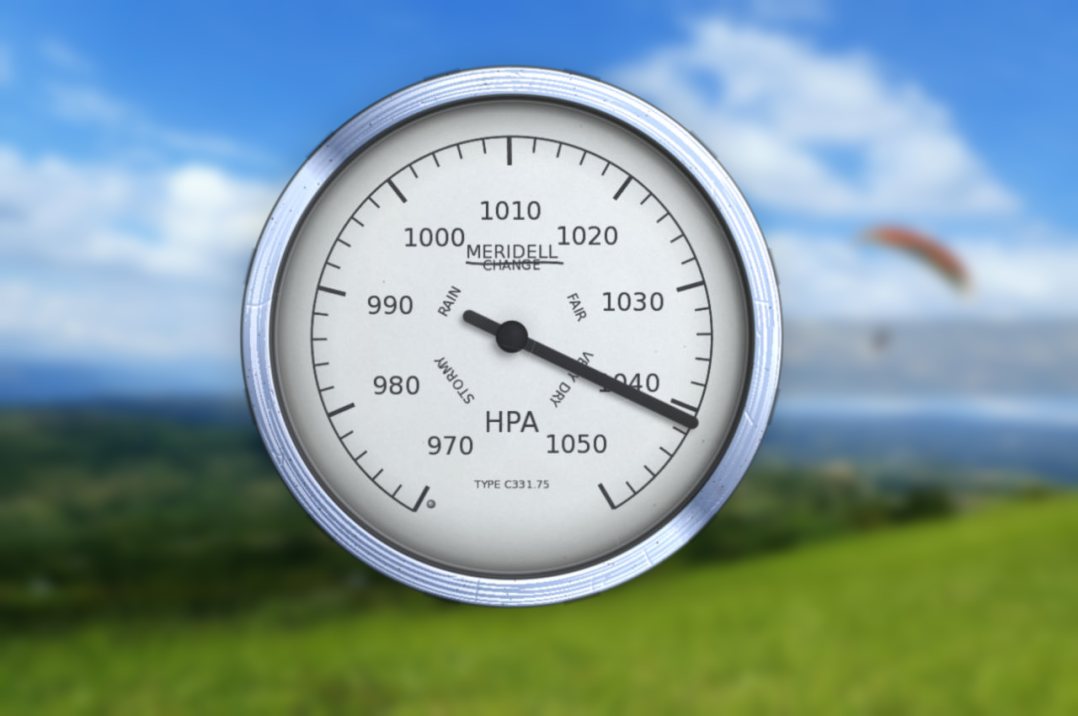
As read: 1041hPa
